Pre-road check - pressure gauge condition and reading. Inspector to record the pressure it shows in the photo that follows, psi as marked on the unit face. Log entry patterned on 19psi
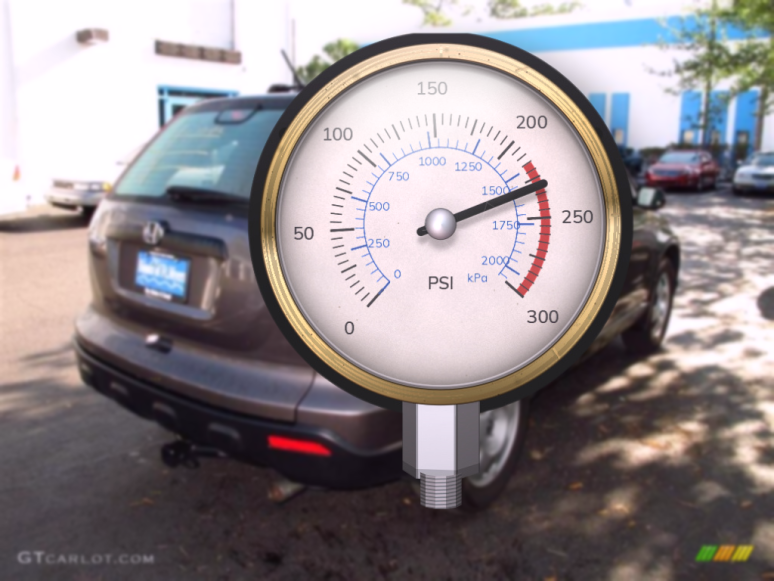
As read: 230psi
